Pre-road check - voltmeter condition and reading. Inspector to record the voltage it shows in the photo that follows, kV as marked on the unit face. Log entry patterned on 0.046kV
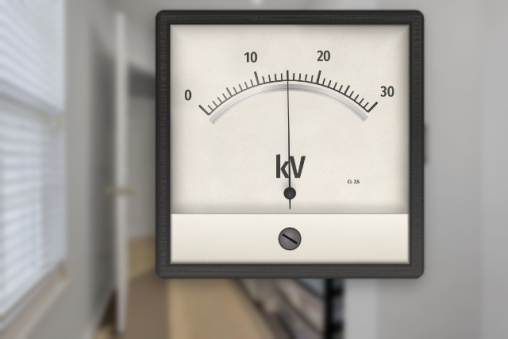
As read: 15kV
